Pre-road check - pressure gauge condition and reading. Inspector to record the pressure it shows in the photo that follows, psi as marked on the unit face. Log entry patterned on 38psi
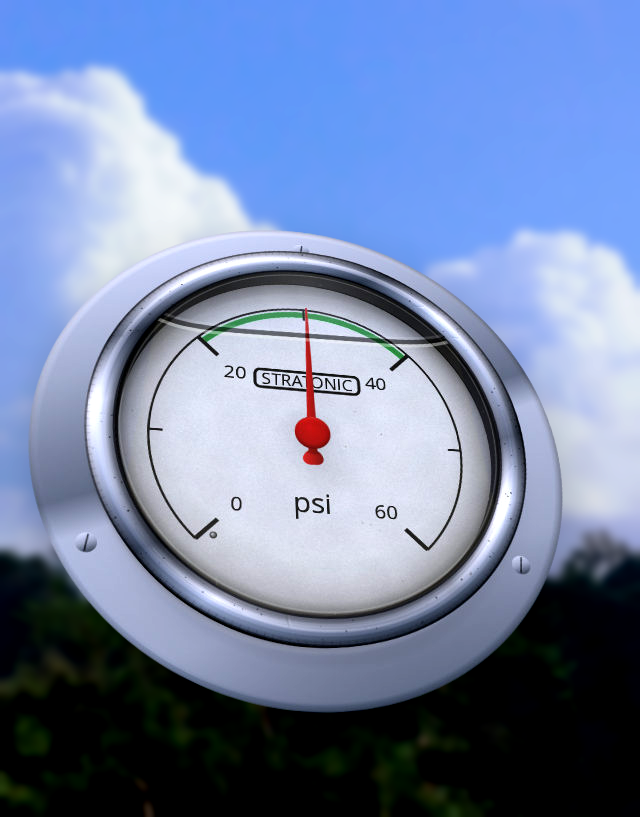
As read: 30psi
